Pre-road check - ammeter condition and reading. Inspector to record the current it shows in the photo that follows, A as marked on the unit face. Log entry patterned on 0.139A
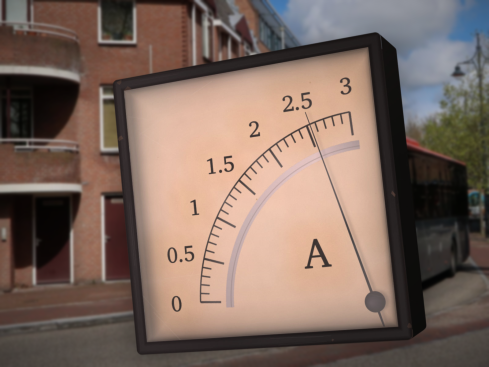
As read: 2.55A
